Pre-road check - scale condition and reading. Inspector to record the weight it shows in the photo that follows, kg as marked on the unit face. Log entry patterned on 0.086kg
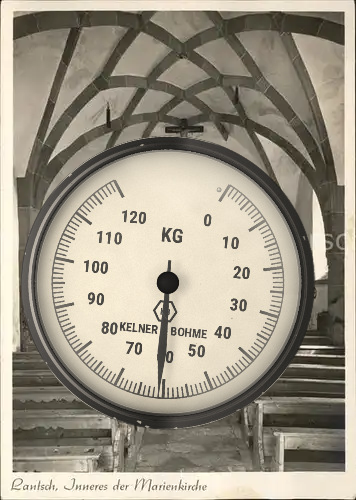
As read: 61kg
